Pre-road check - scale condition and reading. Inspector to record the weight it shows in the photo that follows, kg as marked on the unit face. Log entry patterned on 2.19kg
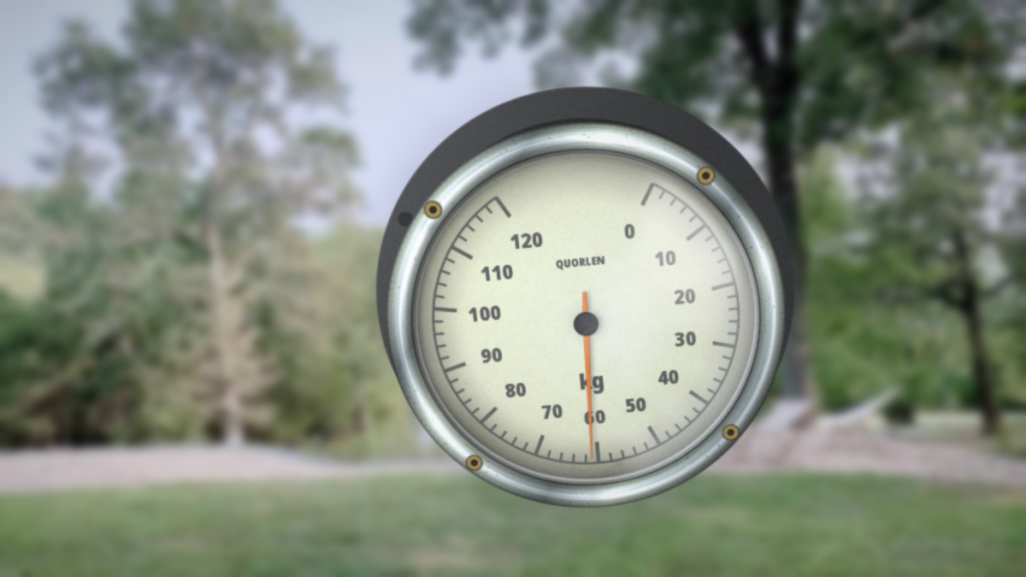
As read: 61kg
